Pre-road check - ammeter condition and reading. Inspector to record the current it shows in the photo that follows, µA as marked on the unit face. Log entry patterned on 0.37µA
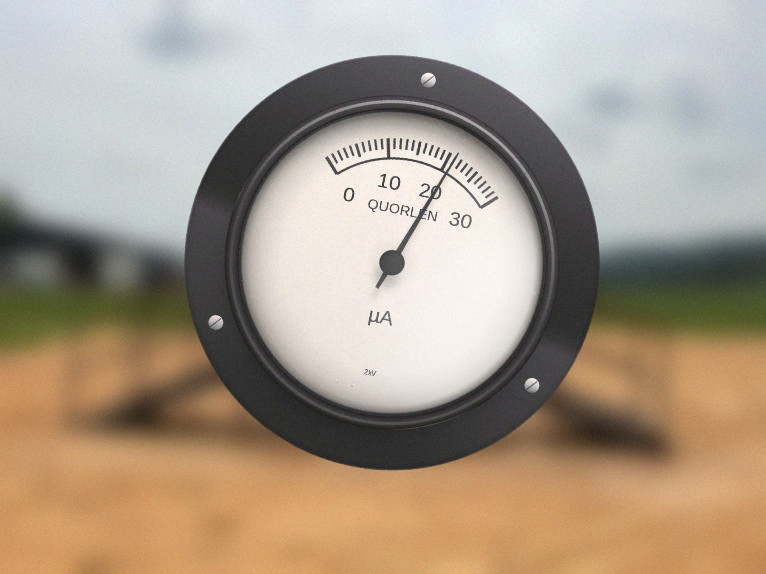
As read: 21µA
